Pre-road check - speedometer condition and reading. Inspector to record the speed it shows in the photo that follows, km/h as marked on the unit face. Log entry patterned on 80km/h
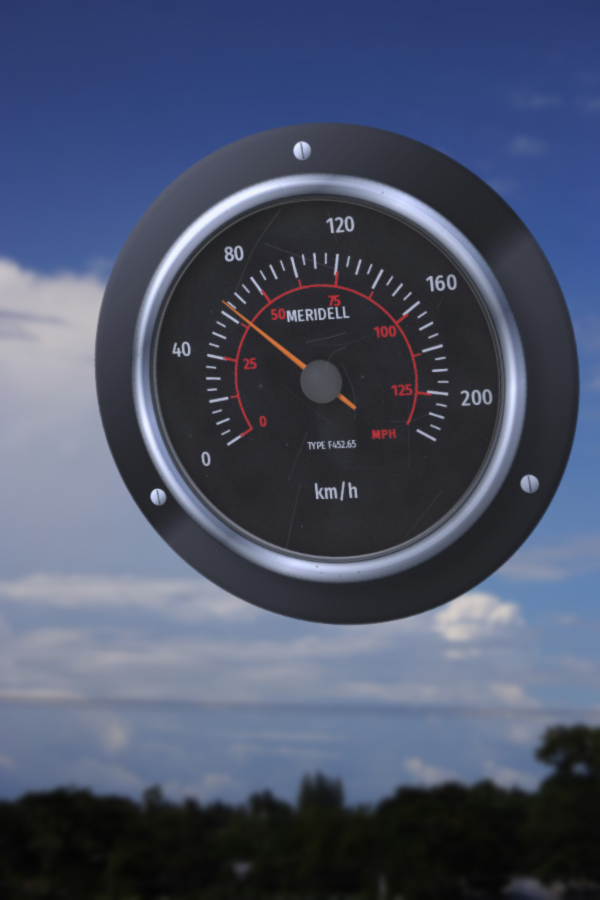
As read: 65km/h
